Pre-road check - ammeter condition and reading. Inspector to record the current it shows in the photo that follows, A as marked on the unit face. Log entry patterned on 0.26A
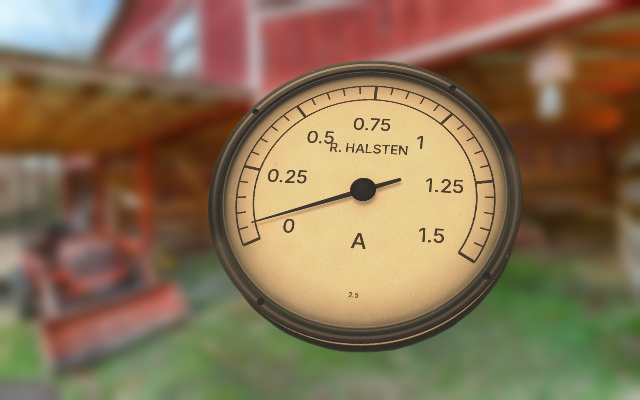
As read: 0.05A
